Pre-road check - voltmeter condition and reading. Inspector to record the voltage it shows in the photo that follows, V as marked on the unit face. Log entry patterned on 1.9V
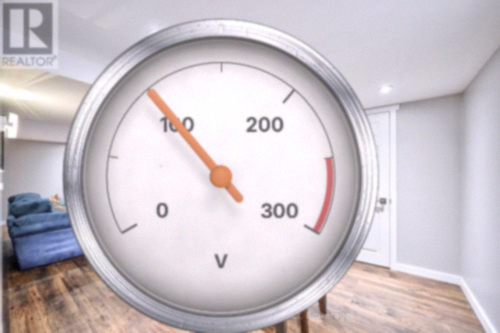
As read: 100V
